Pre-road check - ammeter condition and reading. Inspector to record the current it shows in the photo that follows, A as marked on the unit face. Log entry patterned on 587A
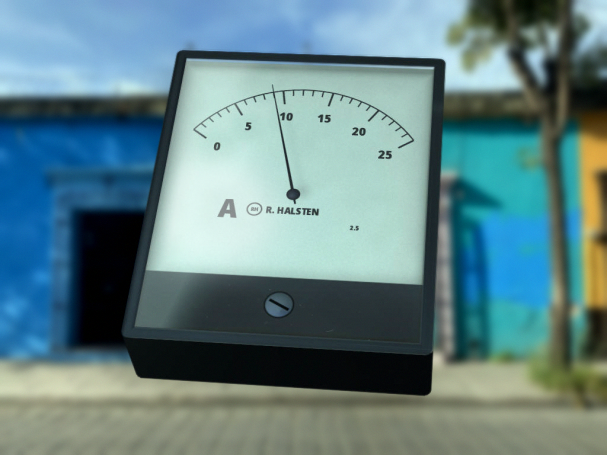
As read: 9A
